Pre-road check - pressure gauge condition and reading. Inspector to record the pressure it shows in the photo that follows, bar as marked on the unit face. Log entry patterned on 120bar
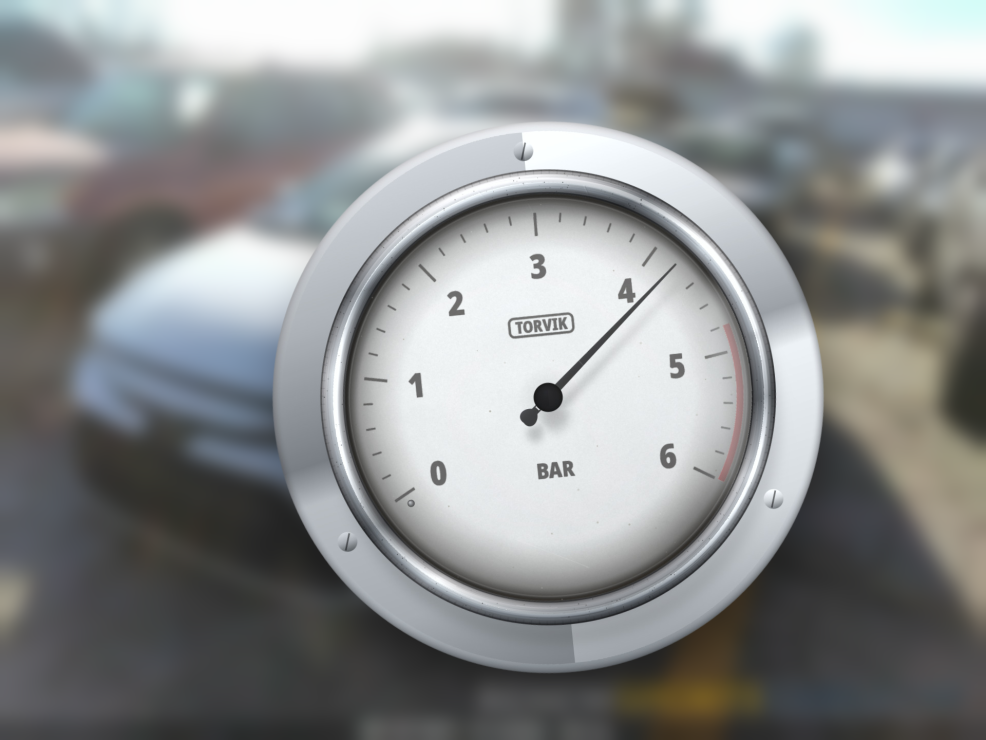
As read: 4.2bar
